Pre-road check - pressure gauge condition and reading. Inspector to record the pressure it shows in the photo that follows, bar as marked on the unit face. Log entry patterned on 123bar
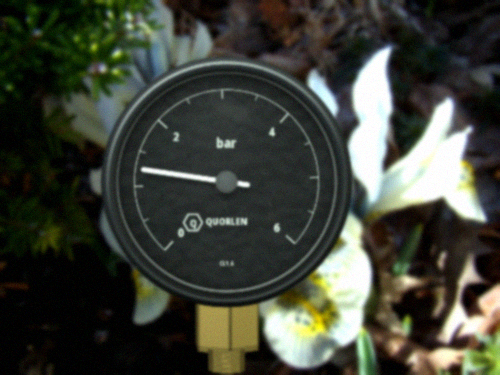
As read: 1.25bar
